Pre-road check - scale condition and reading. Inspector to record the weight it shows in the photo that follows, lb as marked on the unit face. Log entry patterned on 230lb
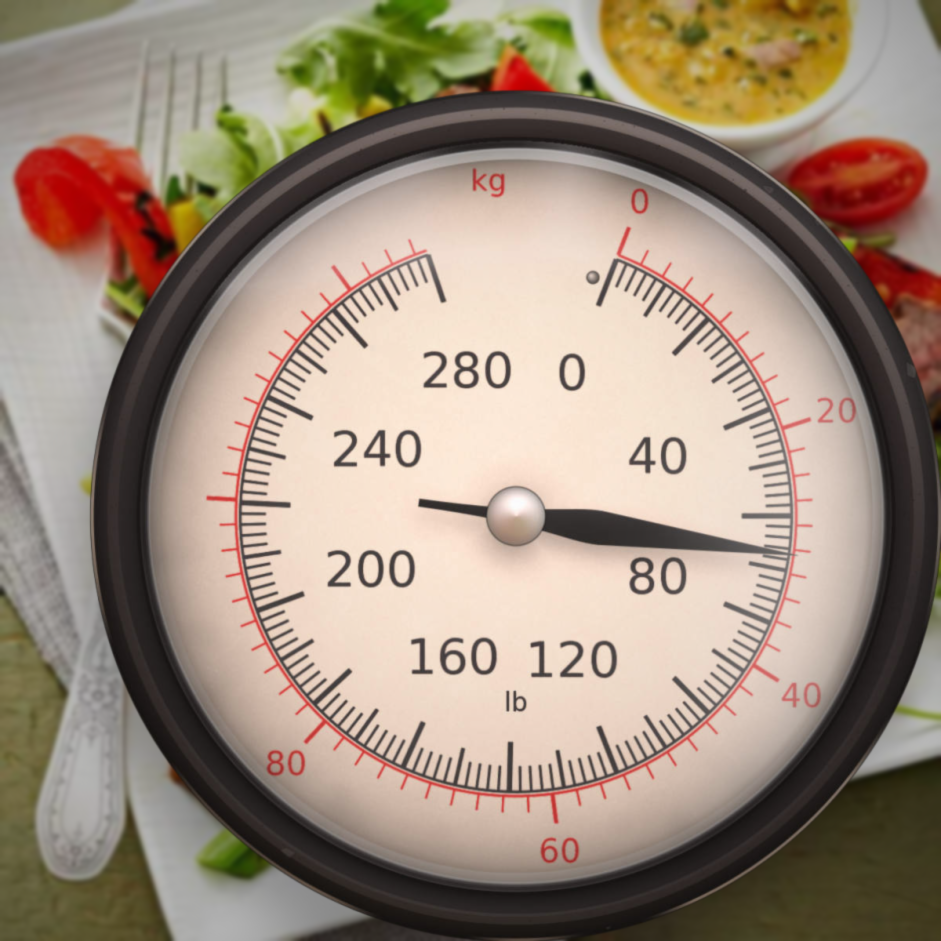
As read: 67lb
